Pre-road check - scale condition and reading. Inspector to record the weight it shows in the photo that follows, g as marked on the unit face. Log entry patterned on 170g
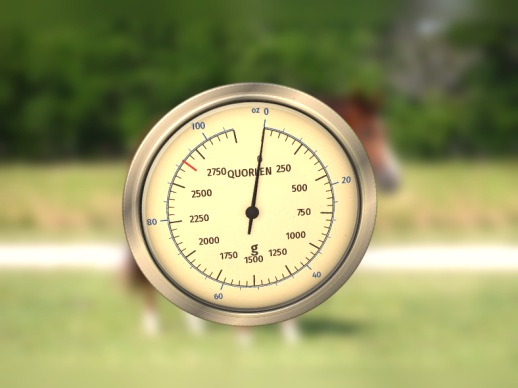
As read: 0g
